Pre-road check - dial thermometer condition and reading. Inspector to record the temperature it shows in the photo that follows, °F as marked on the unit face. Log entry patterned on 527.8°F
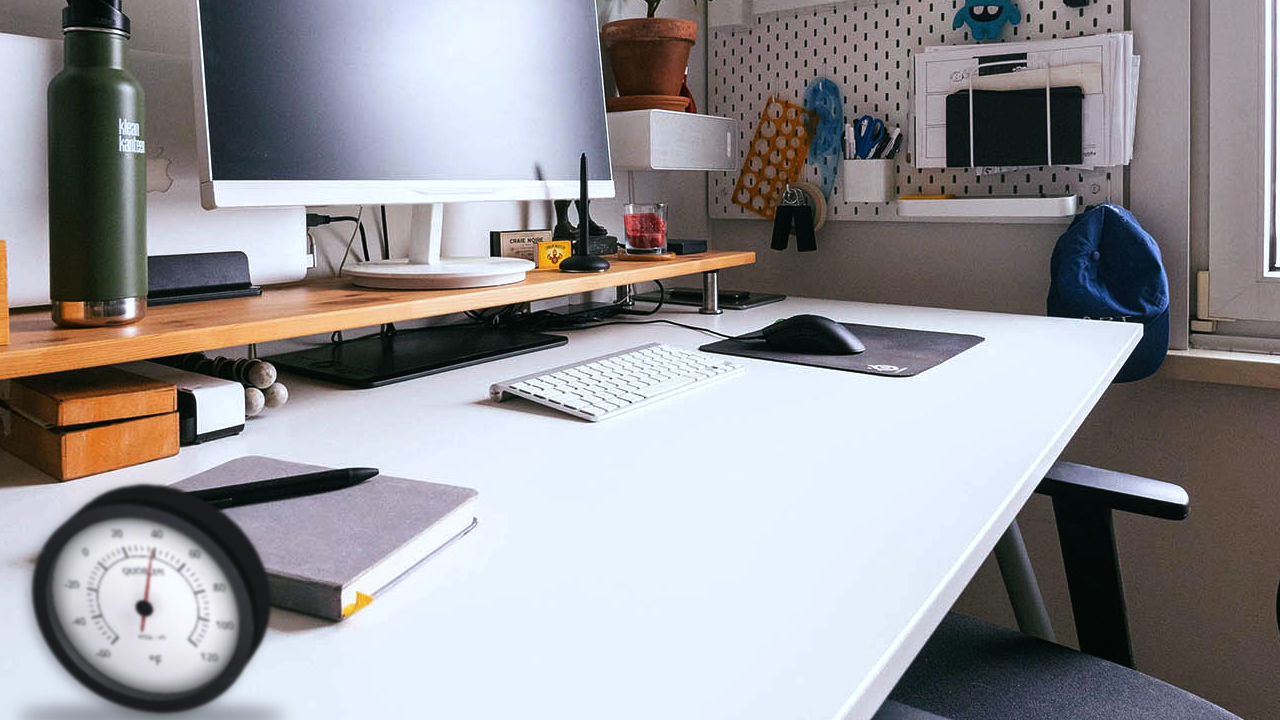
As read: 40°F
